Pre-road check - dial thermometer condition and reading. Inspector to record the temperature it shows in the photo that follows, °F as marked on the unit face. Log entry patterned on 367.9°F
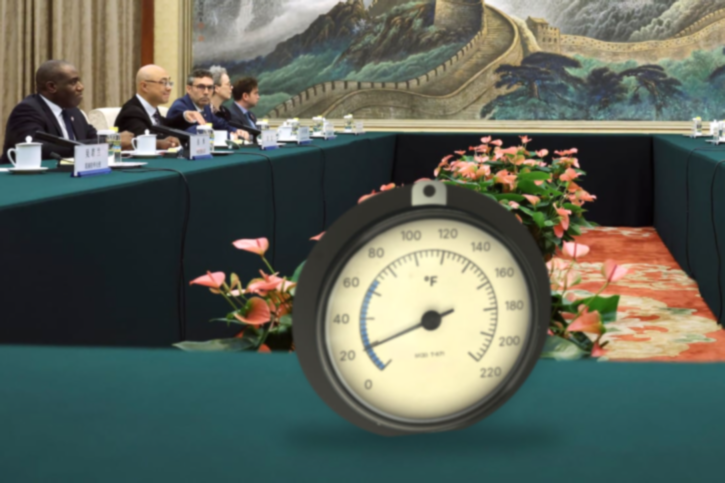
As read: 20°F
